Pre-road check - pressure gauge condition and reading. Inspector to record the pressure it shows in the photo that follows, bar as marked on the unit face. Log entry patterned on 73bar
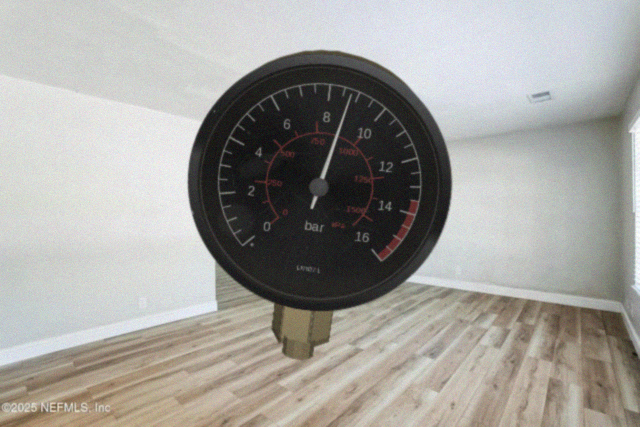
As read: 8.75bar
